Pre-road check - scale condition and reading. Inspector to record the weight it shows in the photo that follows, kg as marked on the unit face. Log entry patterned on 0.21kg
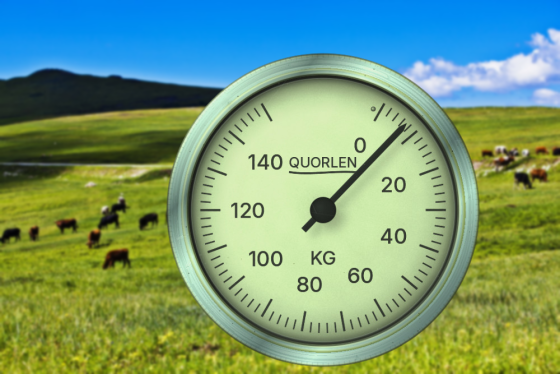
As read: 7kg
